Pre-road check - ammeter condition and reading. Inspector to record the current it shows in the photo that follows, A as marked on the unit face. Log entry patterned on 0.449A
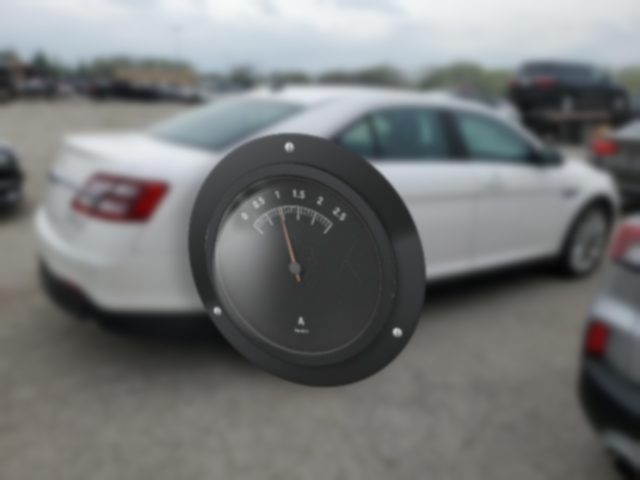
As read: 1A
